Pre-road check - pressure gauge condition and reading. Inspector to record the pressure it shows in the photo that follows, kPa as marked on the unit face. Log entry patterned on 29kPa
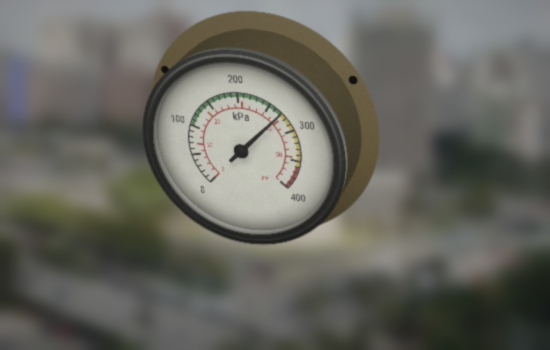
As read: 270kPa
